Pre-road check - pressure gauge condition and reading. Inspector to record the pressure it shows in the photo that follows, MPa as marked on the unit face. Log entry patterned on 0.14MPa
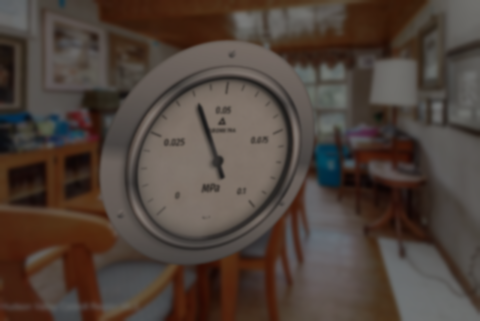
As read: 0.04MPa
